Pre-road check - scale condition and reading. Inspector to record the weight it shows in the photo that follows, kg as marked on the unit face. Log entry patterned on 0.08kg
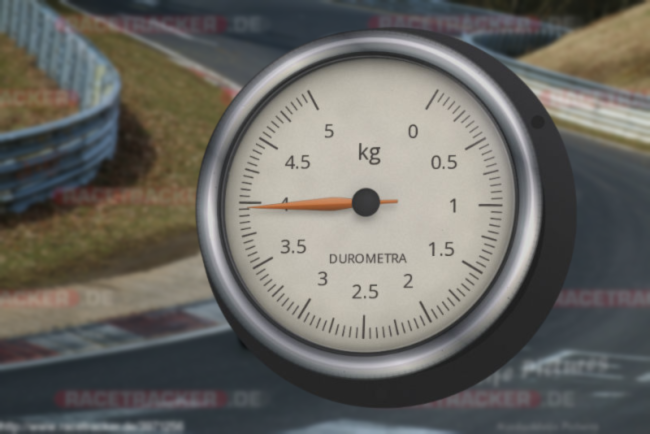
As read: 3.95kg
